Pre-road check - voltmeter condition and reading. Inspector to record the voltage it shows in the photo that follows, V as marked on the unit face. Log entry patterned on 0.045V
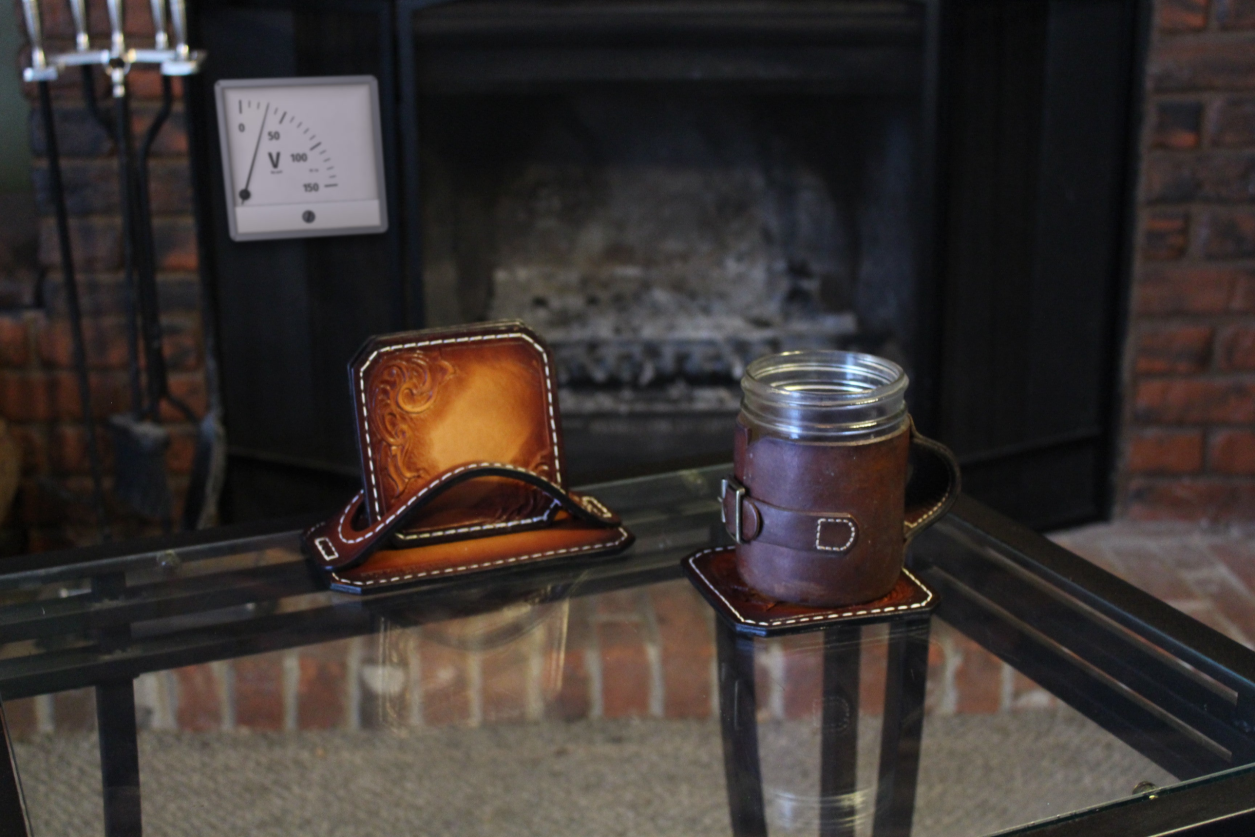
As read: 30V
